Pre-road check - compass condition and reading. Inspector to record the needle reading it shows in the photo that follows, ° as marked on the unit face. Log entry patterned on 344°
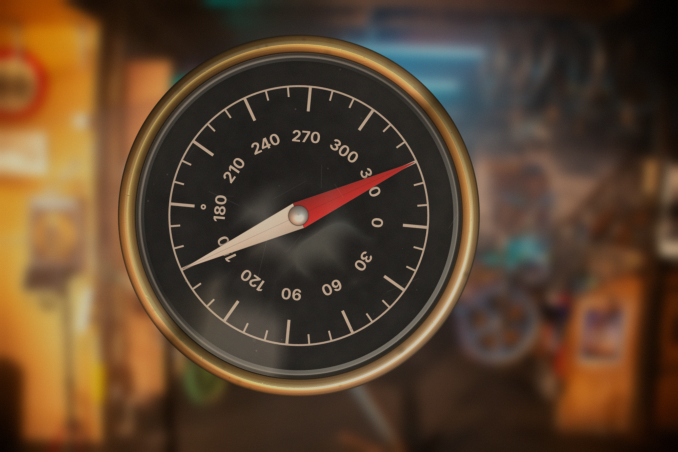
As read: 330°
